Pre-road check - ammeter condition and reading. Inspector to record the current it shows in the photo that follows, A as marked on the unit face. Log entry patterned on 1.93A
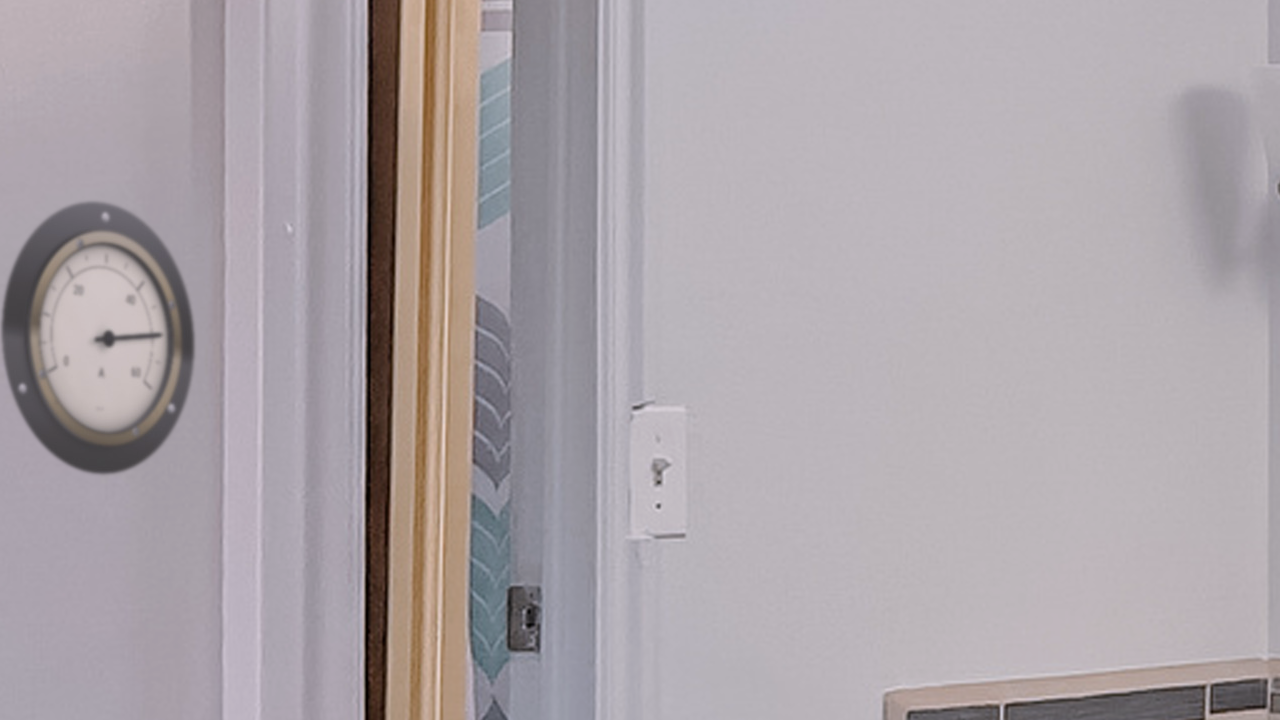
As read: 50A
